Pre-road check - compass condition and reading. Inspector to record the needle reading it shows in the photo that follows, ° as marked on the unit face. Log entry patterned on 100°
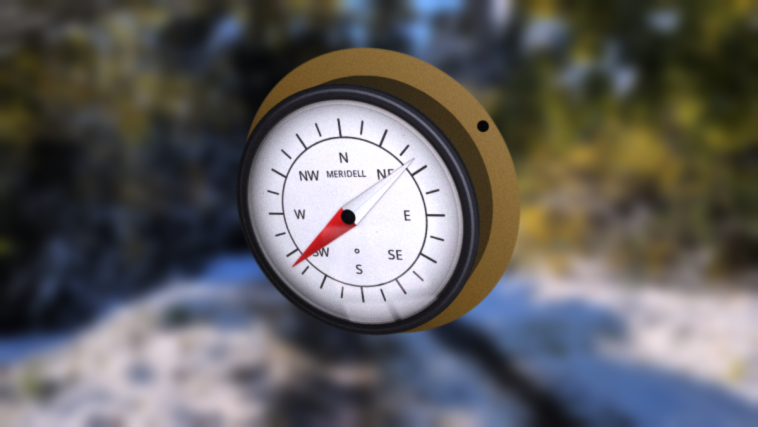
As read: 232.5°
